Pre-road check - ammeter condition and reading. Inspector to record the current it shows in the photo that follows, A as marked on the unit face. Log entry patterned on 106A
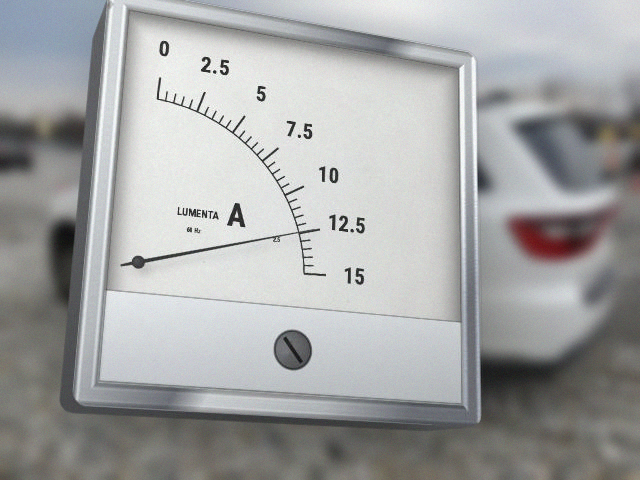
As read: 12.5A
